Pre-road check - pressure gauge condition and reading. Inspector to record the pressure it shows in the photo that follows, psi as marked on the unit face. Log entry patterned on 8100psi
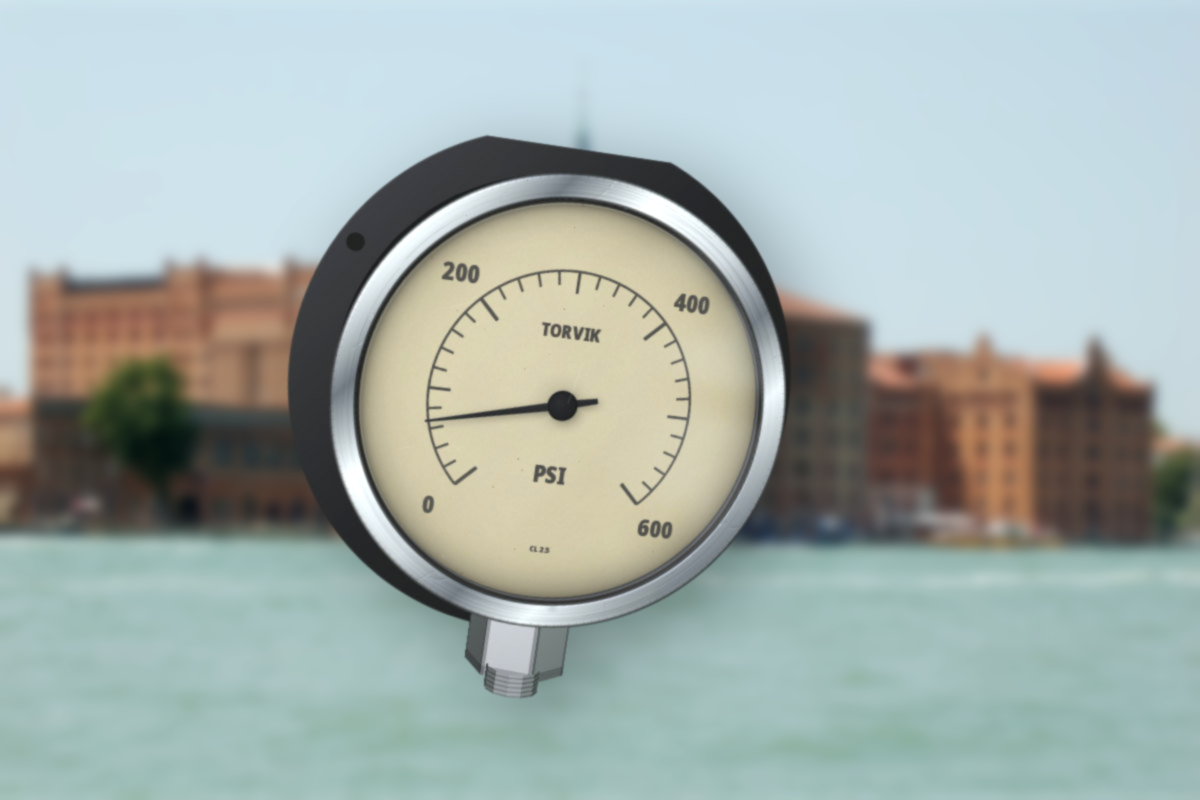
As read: 70psi
